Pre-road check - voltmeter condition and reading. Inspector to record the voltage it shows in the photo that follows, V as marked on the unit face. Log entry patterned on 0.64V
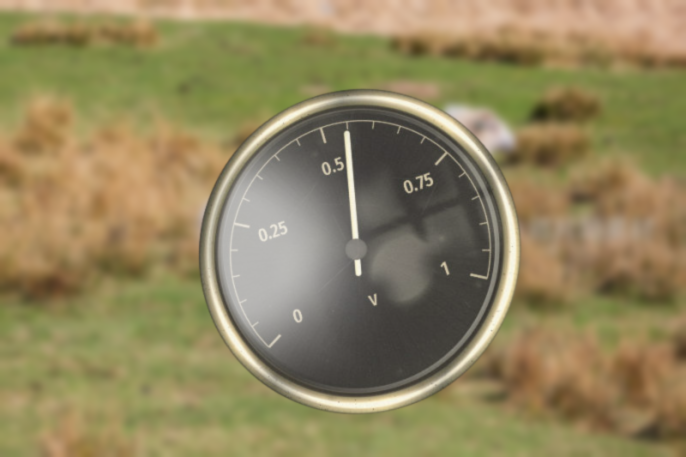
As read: 0.55V
